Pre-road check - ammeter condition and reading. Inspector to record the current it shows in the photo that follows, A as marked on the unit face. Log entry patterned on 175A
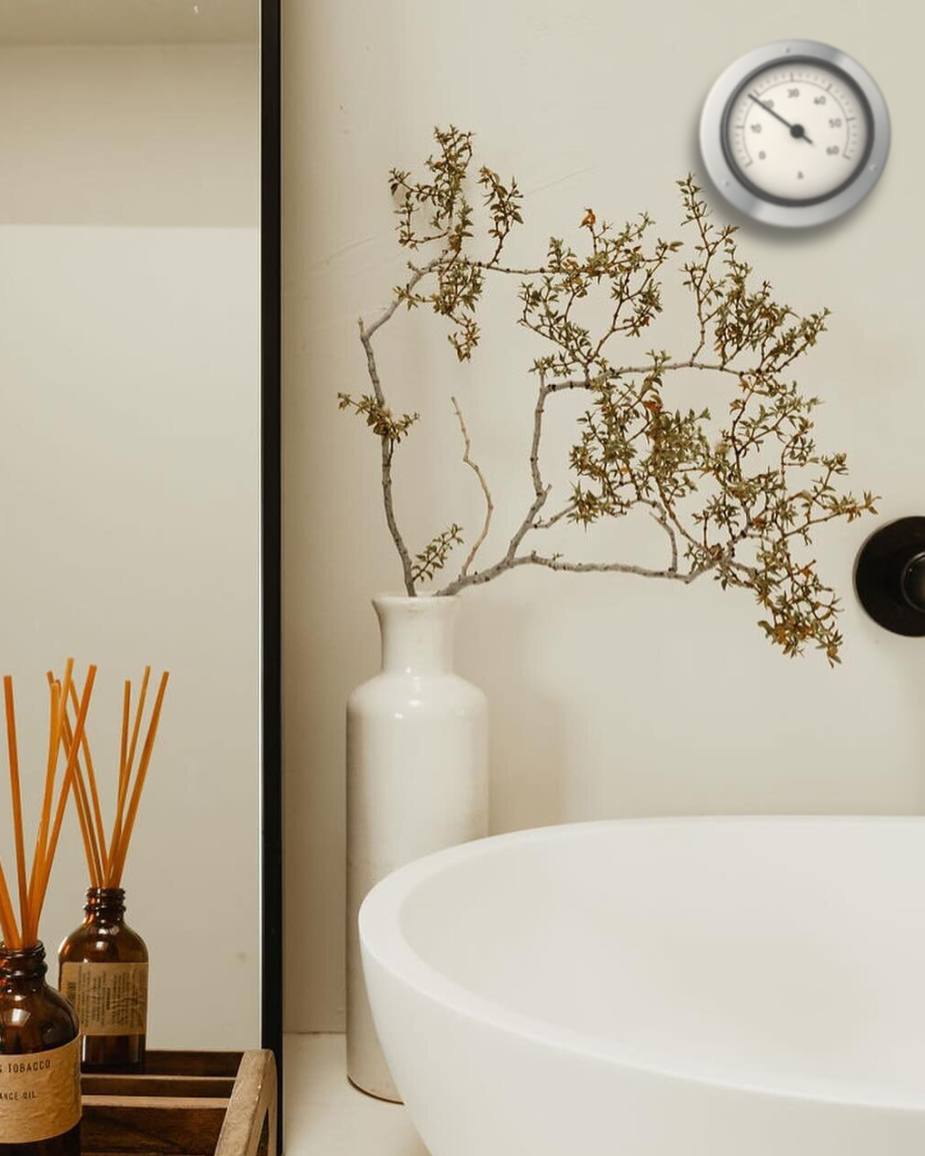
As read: 18A
